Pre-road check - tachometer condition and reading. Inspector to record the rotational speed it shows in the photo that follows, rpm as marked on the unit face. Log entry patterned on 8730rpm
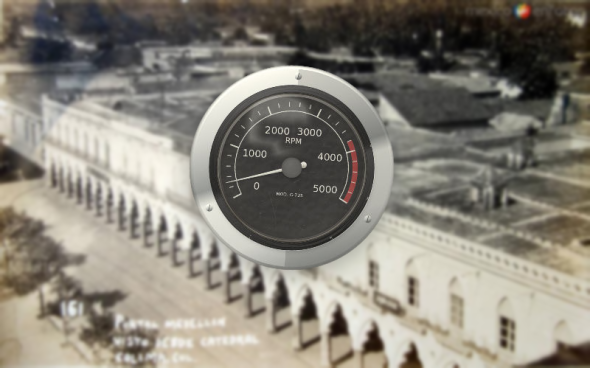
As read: 300rpm
